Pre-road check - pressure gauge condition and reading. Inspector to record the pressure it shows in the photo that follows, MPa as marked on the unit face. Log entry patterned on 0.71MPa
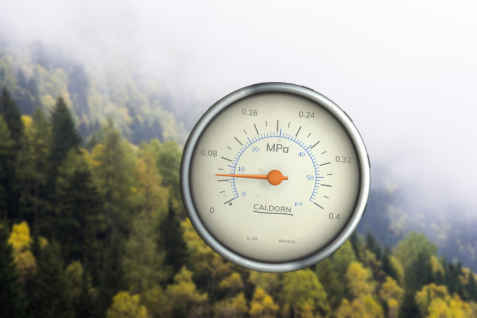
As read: 0.05MPa
